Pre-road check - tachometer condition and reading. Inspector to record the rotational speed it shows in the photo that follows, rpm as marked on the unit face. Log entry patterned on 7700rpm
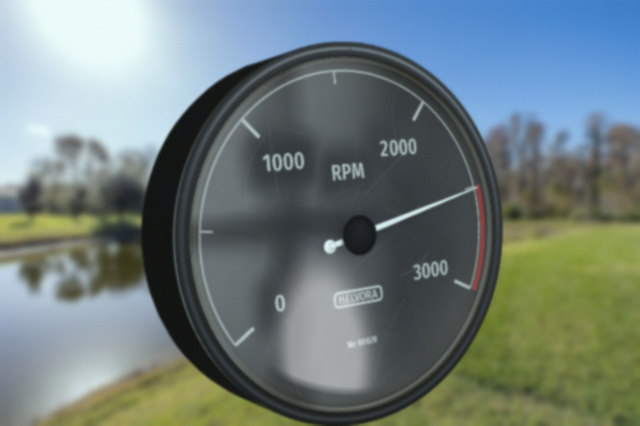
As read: 2500rpm
